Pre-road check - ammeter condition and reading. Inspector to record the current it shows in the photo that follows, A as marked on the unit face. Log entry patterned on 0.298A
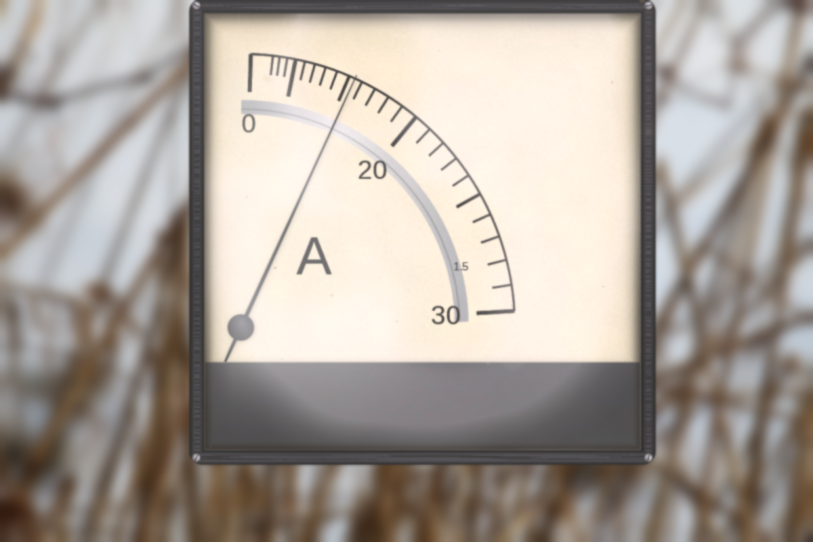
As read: 15.5A
